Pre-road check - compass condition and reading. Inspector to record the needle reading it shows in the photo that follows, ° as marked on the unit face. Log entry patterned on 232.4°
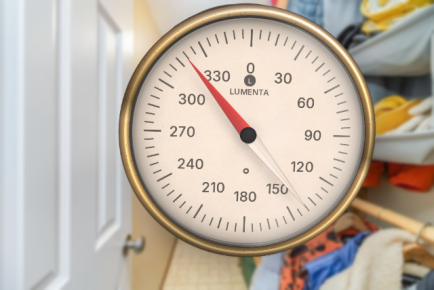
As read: 320°
